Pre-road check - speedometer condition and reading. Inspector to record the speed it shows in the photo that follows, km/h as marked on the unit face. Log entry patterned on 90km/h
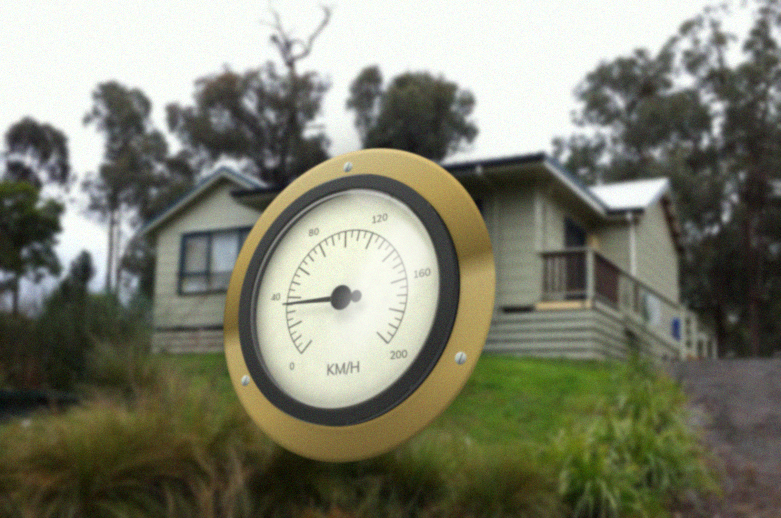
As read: 35km/h
